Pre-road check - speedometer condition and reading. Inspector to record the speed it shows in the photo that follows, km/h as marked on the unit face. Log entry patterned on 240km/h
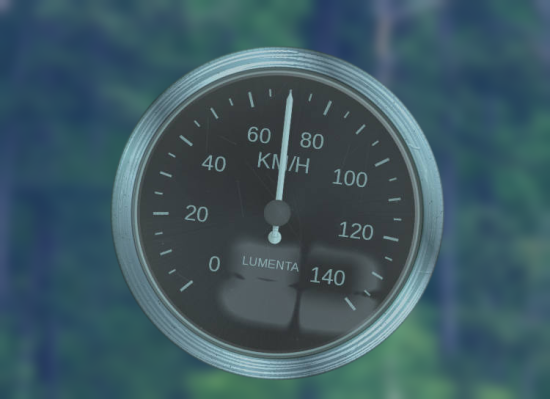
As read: 70km/h
